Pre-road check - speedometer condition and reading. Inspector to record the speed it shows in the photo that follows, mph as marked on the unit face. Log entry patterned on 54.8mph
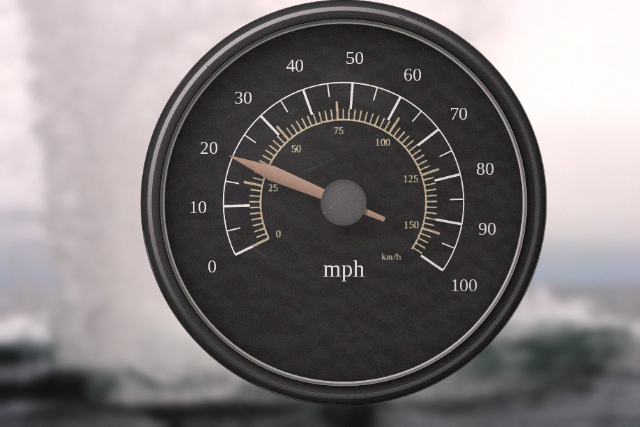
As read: 20mph
